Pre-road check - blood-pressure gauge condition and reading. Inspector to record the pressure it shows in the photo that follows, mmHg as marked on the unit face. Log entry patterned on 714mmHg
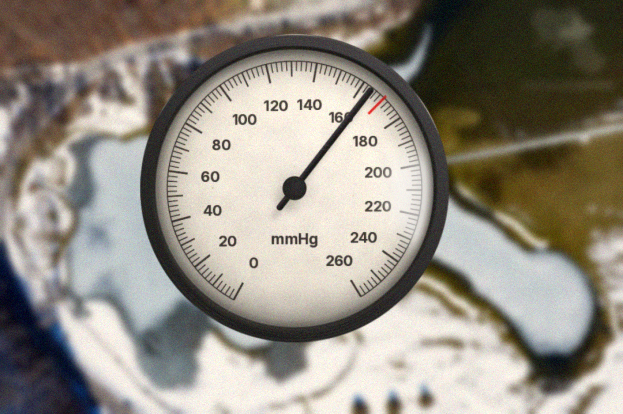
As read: 164mmHg
